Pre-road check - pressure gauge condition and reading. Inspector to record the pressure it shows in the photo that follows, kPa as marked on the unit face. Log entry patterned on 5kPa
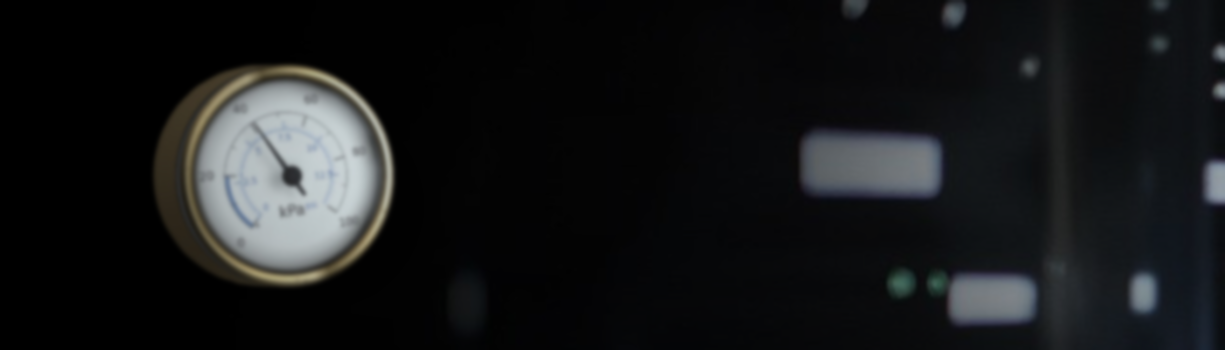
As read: 40kPa
